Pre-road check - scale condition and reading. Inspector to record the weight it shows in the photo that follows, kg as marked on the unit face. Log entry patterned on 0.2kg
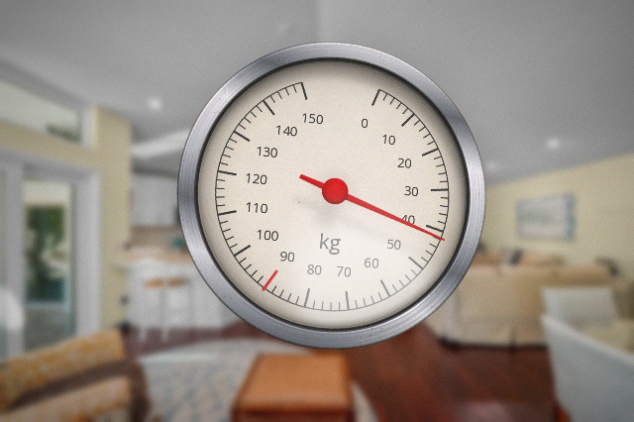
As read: 42kg
